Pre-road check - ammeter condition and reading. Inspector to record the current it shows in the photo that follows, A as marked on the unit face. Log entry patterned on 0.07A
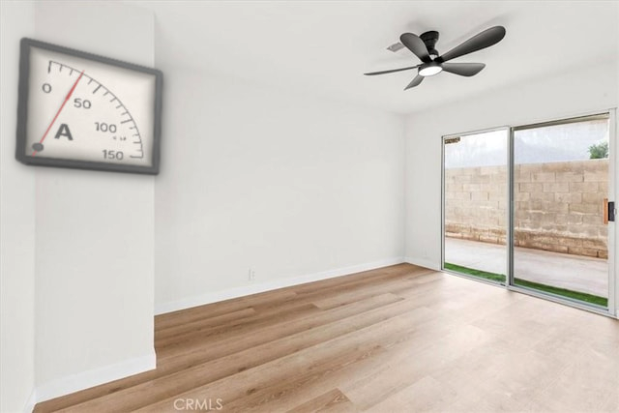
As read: 30A
